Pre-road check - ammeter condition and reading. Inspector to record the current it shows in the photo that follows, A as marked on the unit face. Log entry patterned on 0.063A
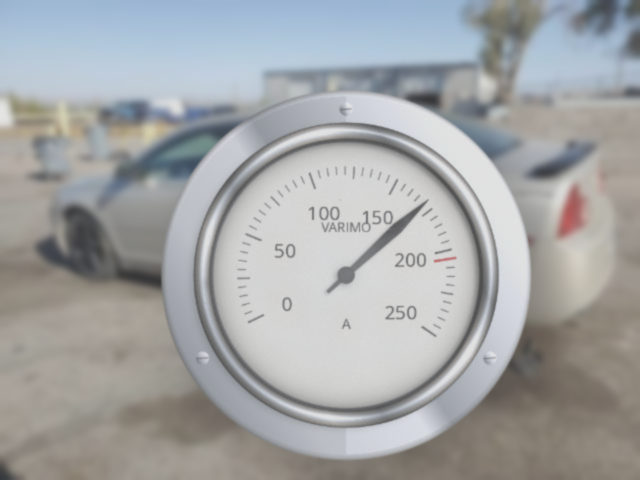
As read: 170A
